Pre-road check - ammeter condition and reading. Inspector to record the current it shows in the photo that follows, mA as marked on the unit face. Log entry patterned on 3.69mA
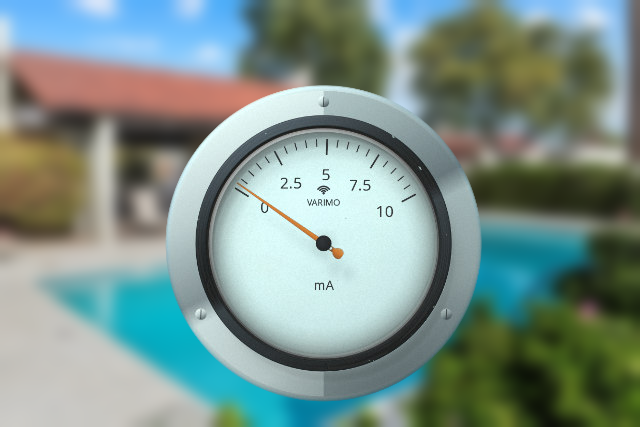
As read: 0.25mA
